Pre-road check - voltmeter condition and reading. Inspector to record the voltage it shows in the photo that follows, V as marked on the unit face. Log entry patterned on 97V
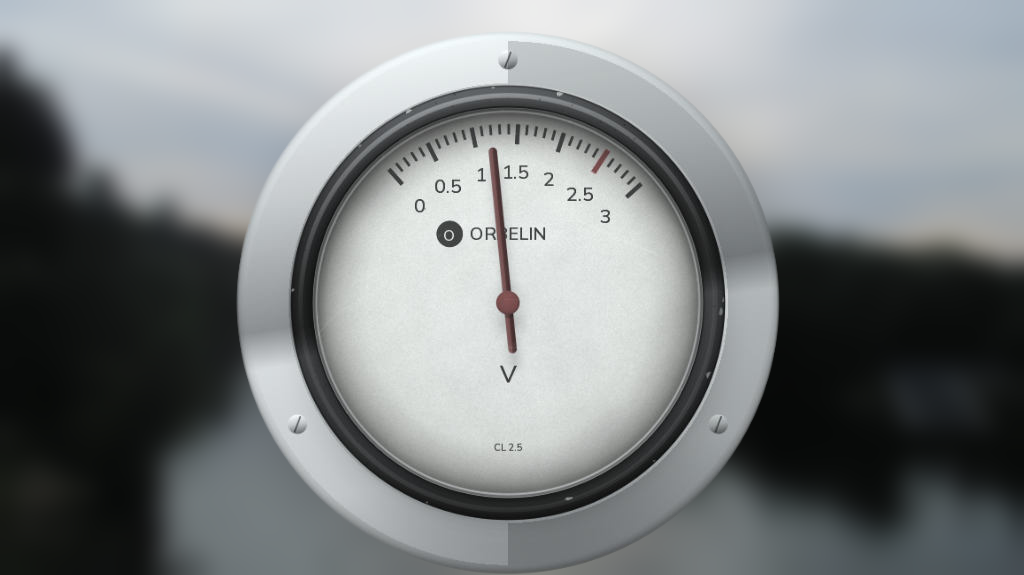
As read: 1.2V
